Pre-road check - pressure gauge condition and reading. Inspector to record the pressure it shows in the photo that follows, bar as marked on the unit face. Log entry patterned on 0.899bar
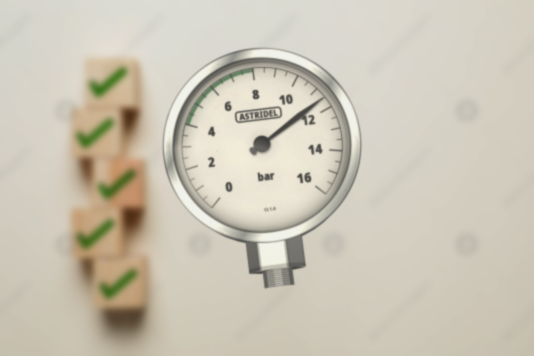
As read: 11.5bar
